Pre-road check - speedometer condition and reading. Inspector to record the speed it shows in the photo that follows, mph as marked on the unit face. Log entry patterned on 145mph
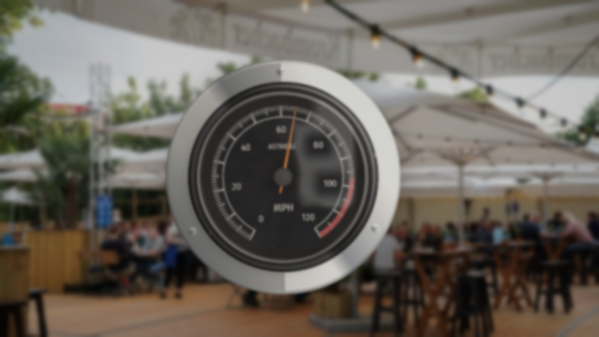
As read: 65mph
